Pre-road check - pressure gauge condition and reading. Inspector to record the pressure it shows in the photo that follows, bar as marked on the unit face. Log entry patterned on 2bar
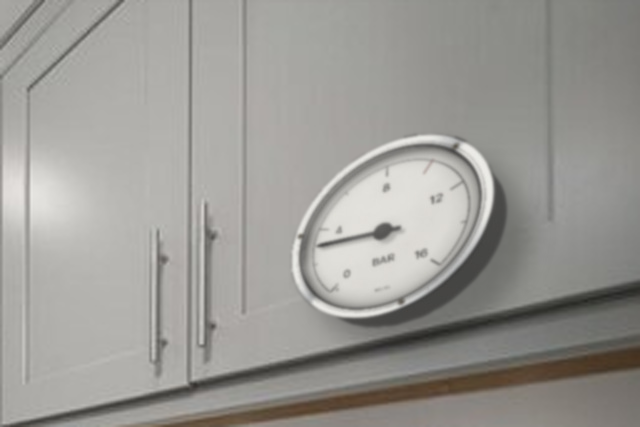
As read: 3bar
